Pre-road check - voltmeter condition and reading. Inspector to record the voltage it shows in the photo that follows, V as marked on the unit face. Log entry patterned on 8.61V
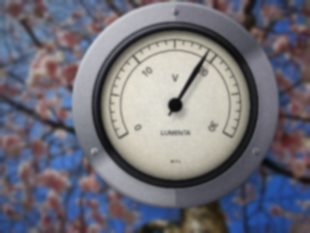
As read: 19V
